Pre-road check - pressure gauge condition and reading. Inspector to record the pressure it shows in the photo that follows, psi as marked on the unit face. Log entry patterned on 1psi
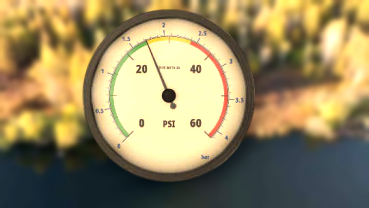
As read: 25psi
